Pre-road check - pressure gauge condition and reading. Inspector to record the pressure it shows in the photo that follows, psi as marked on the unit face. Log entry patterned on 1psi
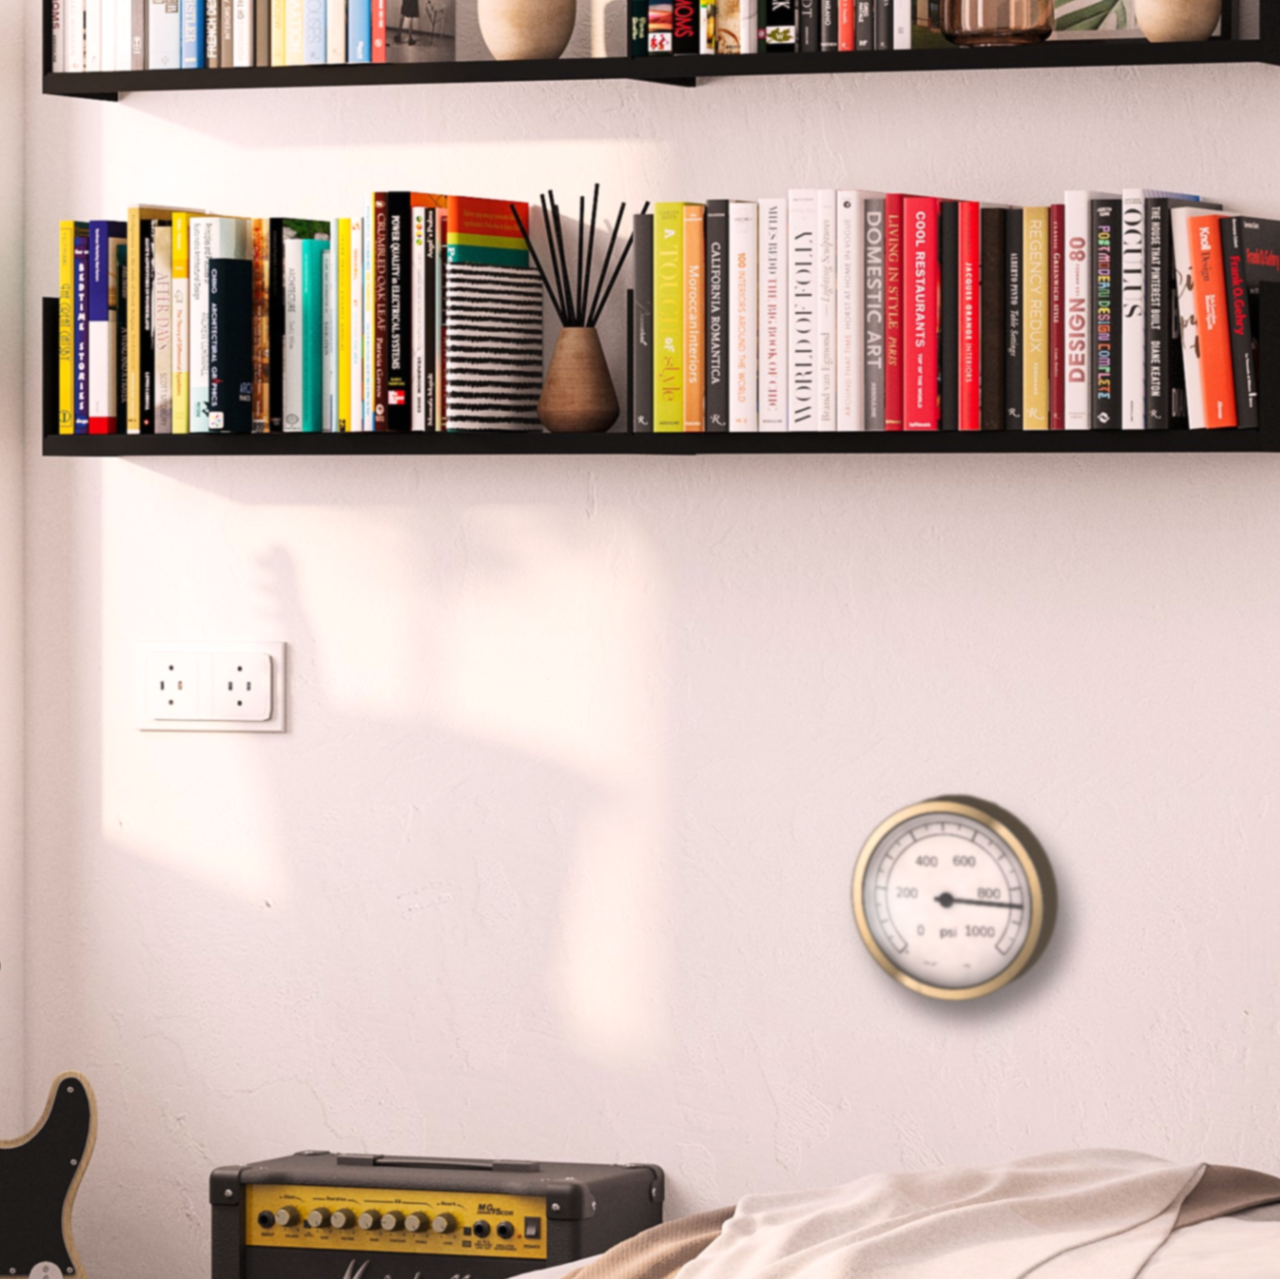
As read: 850psi
